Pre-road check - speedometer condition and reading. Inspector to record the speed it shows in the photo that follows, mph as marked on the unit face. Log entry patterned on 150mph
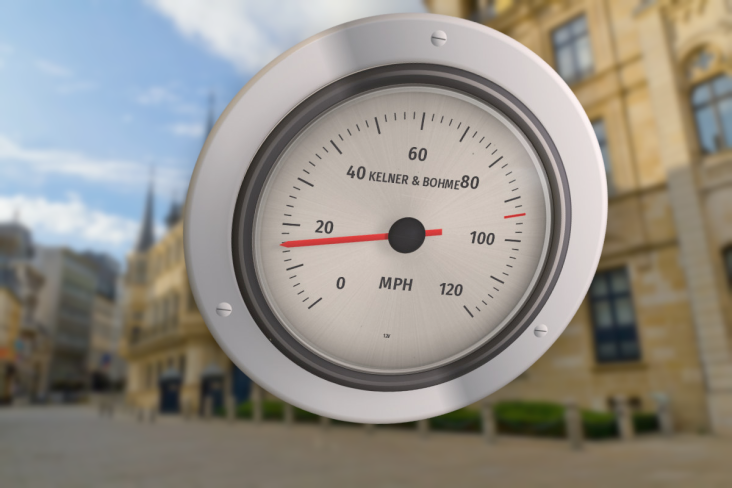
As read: 16mph
